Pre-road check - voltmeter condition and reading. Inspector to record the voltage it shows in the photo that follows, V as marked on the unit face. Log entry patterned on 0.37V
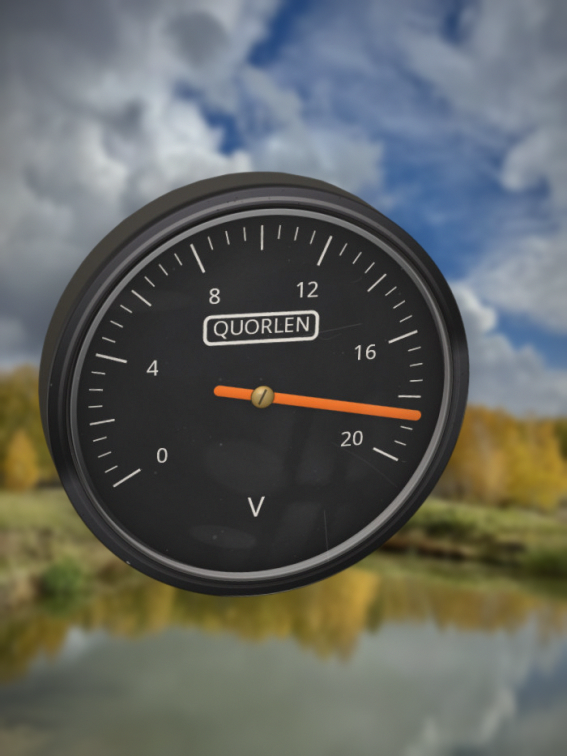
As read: 18.5V
